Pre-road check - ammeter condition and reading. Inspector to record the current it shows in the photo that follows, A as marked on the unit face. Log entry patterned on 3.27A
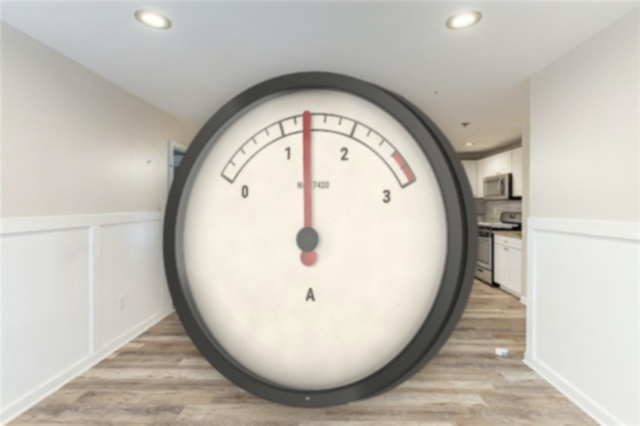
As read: 1.4A
